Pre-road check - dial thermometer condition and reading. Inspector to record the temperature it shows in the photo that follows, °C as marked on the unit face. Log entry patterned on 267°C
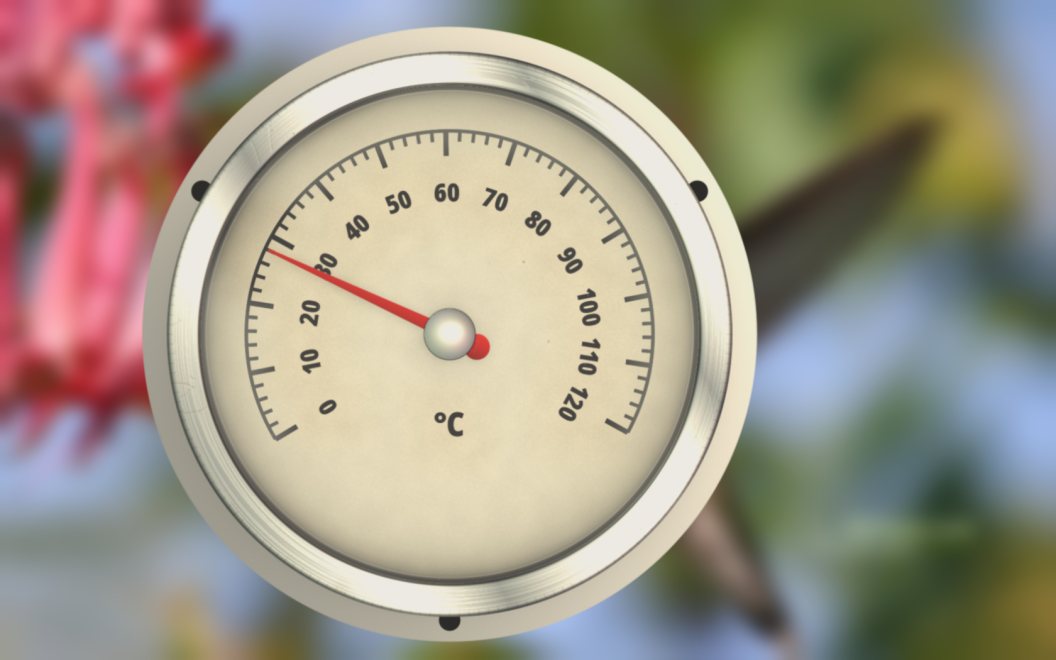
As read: 28°C
